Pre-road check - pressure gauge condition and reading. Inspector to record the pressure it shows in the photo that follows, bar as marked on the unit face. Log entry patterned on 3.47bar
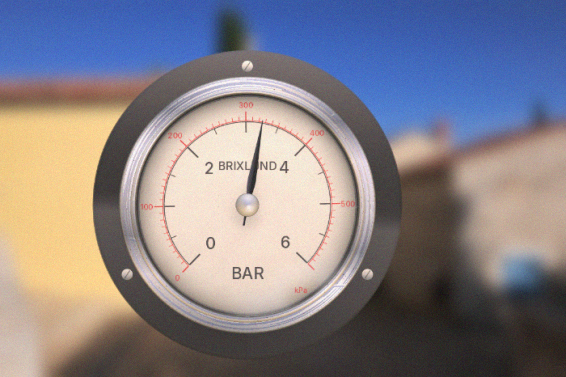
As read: 3.25bar
